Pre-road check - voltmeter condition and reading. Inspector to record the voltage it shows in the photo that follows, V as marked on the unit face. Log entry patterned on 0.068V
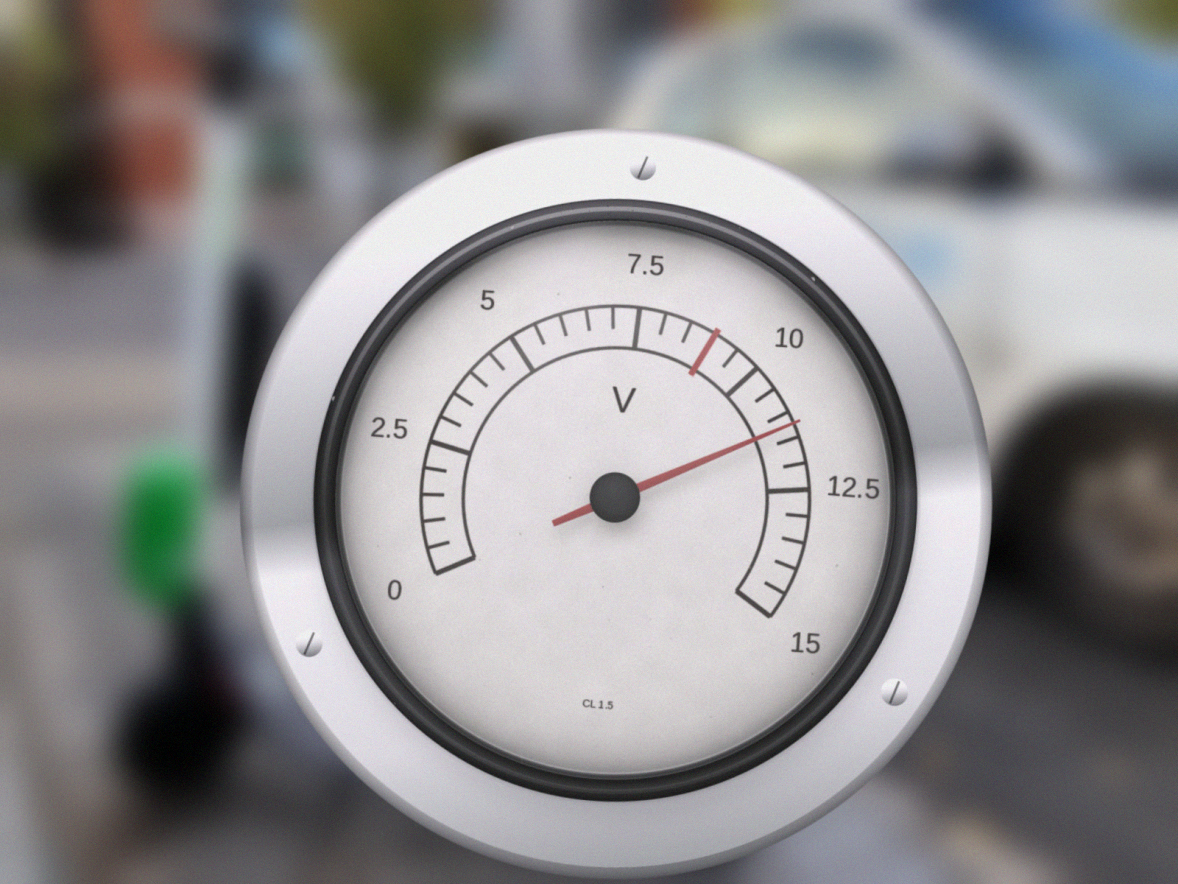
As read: 11.25V
